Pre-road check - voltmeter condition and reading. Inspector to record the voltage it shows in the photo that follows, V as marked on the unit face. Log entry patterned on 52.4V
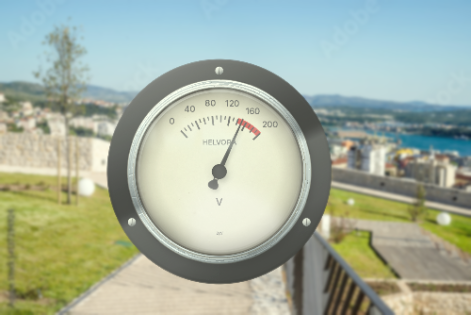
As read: 150V
